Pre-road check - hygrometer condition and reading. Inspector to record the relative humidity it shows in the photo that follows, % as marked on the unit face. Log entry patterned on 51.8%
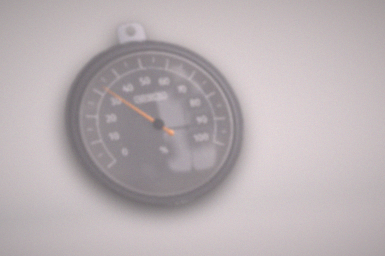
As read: 32.5%
